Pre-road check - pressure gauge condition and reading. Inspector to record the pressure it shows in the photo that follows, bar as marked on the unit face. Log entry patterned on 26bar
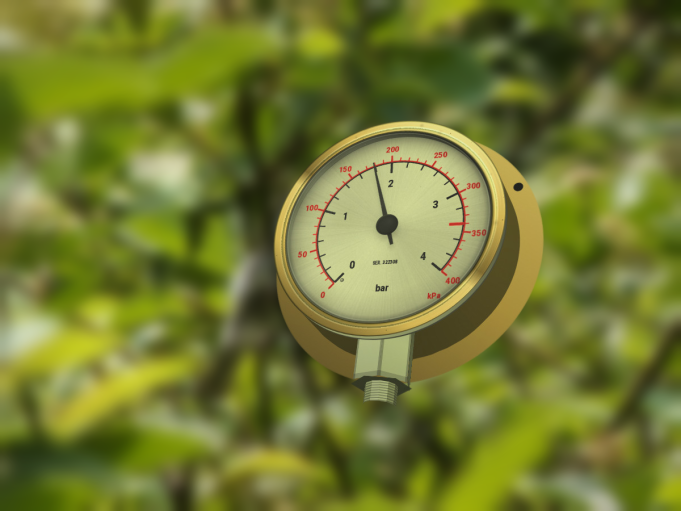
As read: 1.8bar
